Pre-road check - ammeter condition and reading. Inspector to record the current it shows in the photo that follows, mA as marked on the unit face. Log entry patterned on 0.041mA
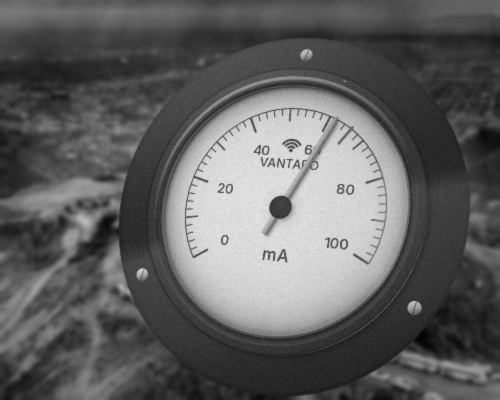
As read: 62mA
